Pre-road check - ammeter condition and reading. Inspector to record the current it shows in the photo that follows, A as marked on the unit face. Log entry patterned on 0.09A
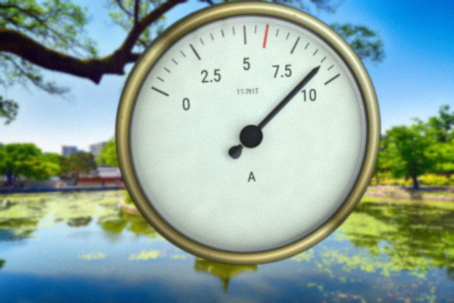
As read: 9A
